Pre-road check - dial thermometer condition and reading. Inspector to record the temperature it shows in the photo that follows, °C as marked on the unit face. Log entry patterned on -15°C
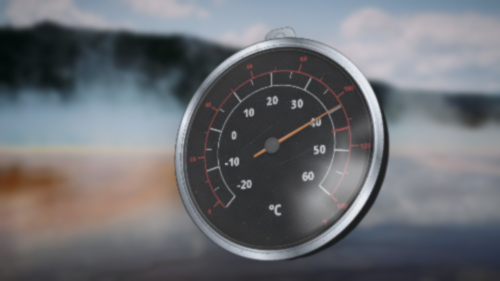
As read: 40°C
